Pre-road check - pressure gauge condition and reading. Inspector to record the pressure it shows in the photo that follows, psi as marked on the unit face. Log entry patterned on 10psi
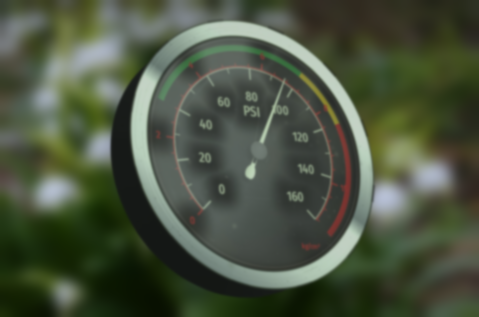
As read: 95psi
